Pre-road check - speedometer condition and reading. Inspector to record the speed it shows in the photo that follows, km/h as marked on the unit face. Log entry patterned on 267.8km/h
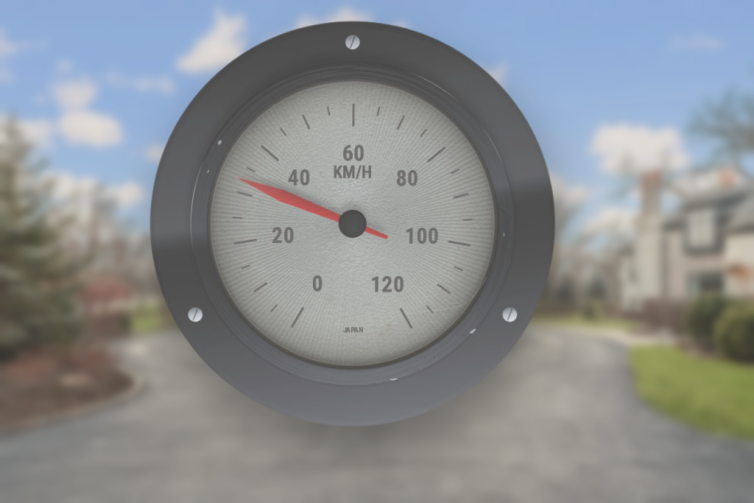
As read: 32.5km/h
